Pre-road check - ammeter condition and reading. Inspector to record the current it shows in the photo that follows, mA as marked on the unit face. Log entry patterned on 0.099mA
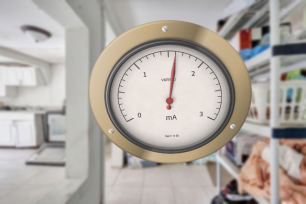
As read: 1.6mA
